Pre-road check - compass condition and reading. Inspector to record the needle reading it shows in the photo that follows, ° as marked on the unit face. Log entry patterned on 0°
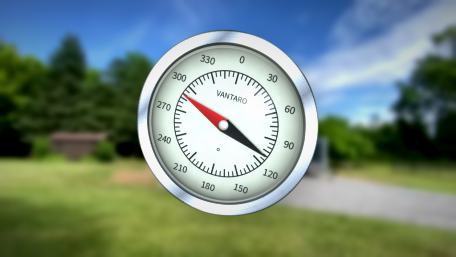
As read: 290°
